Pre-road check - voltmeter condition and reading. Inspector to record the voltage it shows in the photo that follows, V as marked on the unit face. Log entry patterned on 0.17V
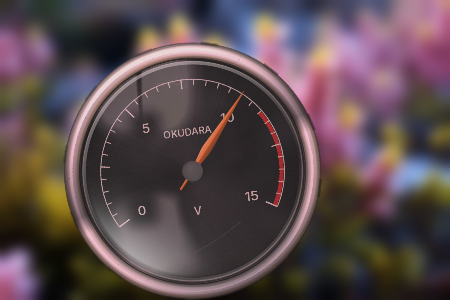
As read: 10V
